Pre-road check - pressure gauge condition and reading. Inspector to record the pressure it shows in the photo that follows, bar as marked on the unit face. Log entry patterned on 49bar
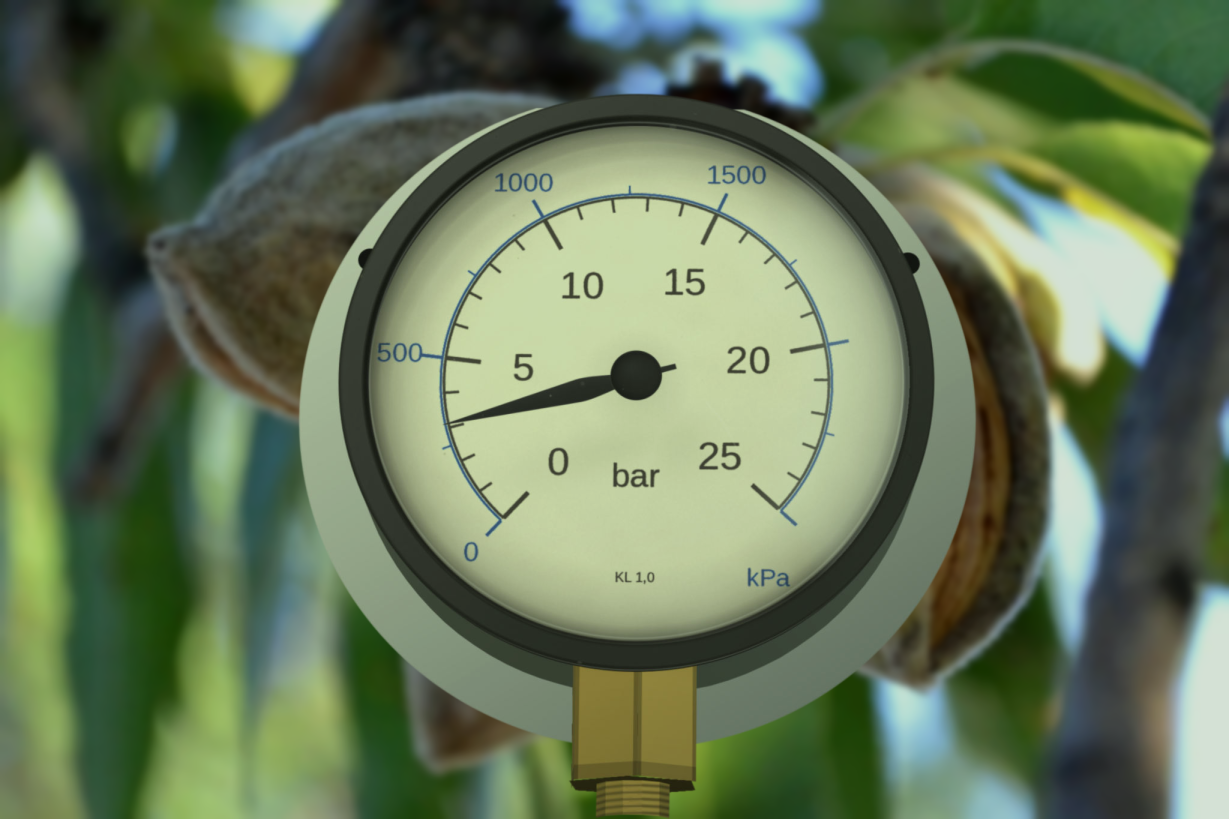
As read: 3bar
